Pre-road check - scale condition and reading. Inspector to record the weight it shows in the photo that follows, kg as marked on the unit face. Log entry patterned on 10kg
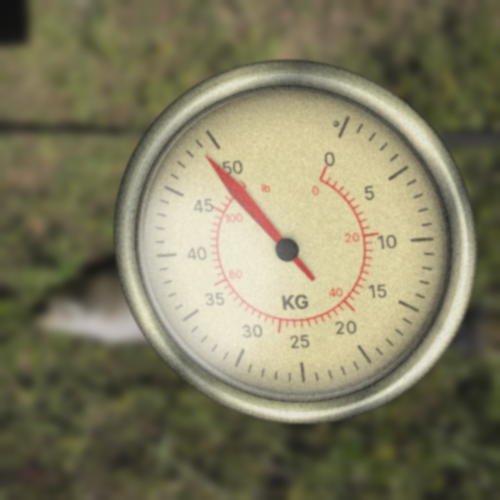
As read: 49kg
